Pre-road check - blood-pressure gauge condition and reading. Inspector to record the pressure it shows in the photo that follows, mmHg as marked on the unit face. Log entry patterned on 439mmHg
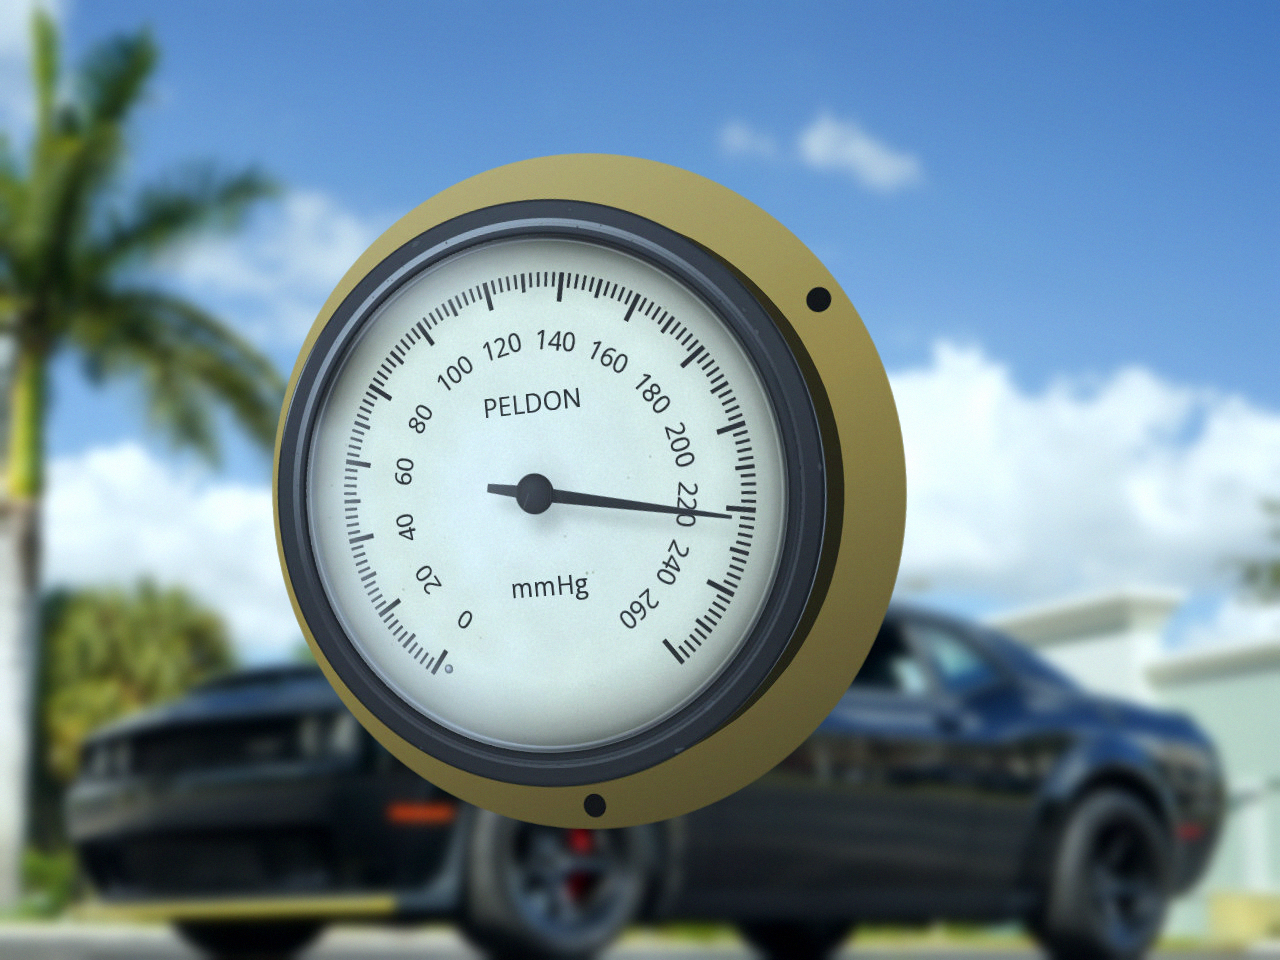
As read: 222mmHg
